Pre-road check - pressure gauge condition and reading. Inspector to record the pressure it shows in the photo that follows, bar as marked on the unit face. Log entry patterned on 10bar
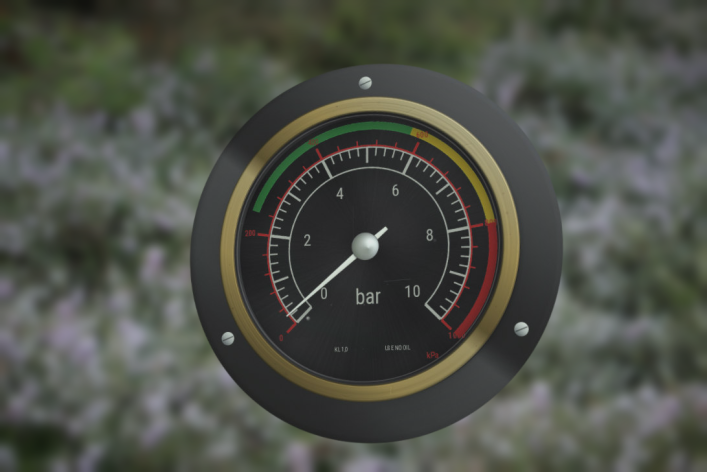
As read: 0.2bar
